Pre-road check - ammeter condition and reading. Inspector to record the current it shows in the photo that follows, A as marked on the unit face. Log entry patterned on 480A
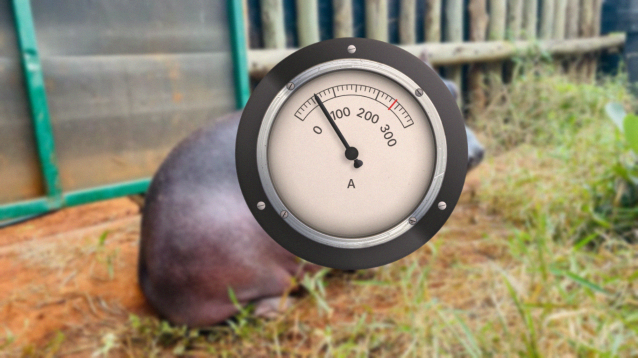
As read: 60A
